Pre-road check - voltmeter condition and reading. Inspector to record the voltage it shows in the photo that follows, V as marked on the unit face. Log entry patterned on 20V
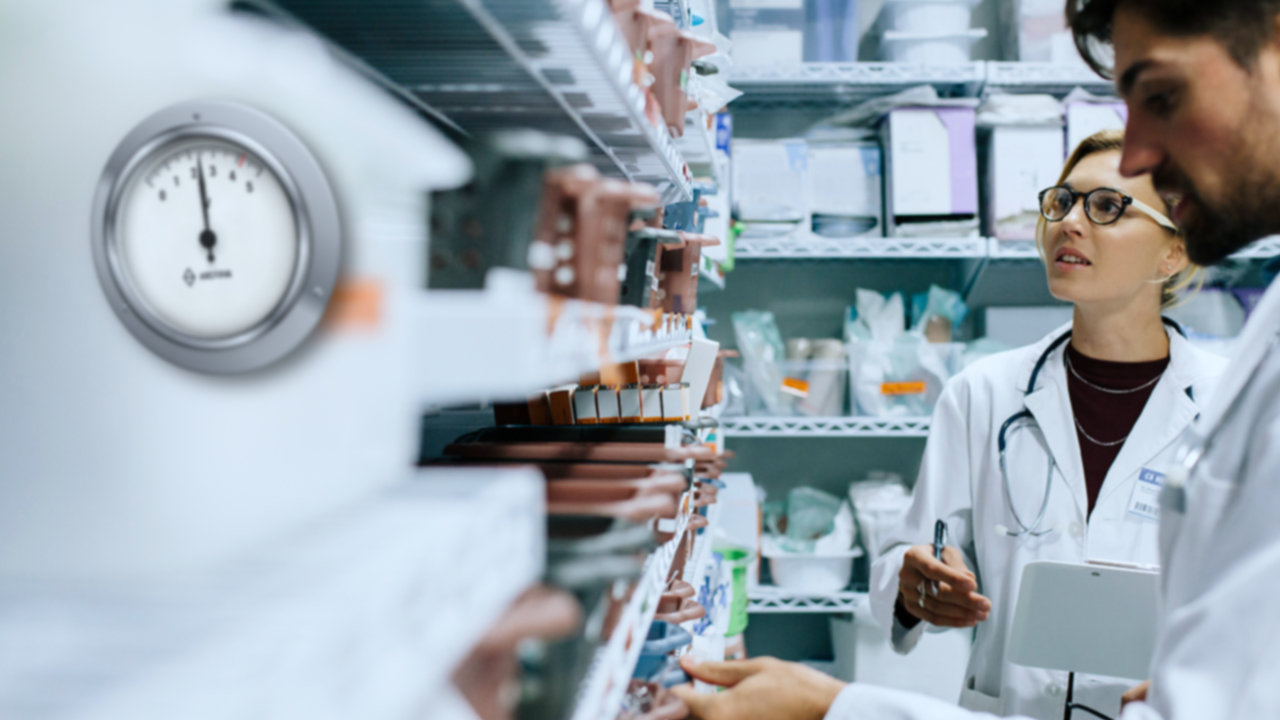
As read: 2.5V
